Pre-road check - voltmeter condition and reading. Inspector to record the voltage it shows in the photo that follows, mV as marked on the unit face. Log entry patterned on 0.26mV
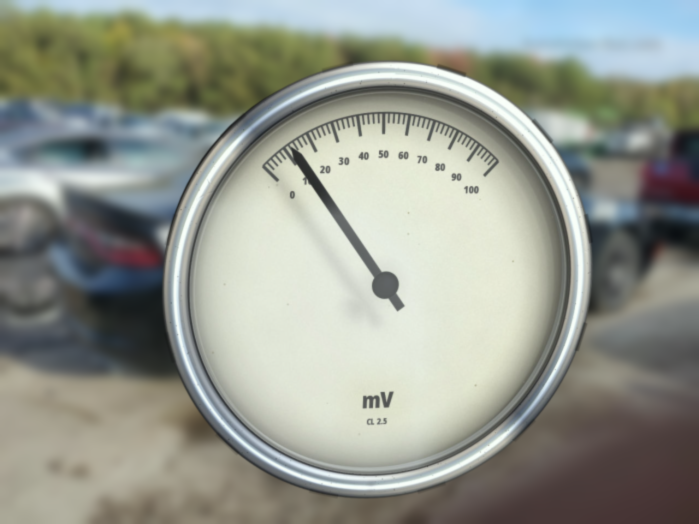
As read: 12mV
